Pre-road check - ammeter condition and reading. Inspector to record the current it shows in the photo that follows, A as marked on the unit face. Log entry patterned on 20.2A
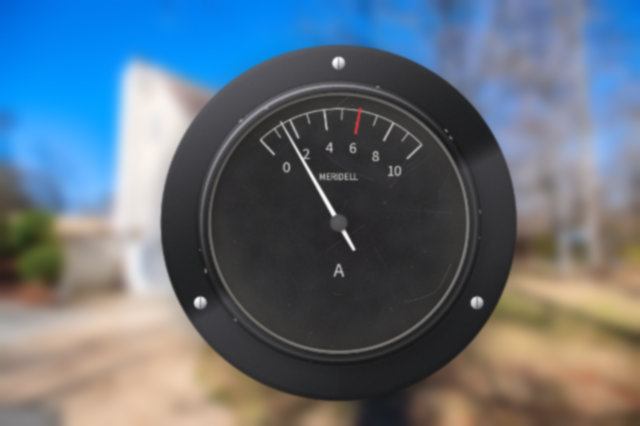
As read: 1.5A
